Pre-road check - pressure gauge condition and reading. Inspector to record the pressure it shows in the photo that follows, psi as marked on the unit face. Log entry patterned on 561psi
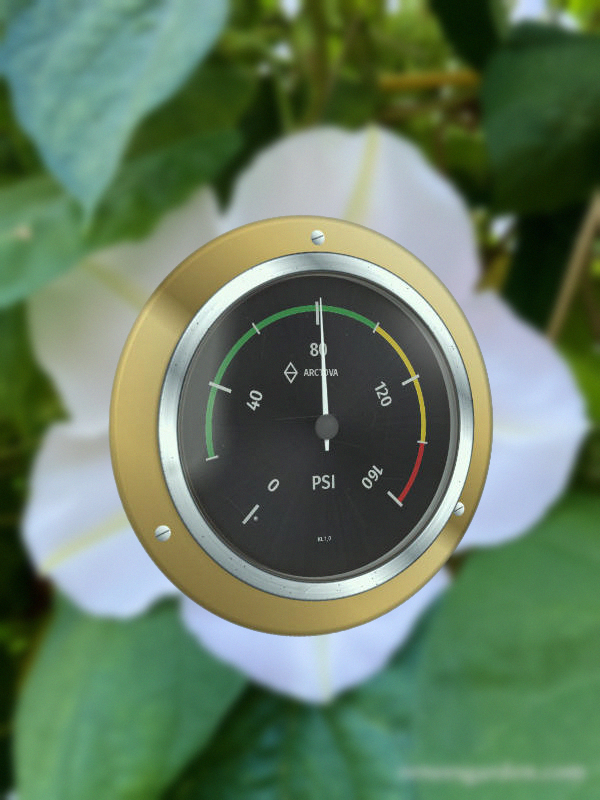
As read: 80psi
